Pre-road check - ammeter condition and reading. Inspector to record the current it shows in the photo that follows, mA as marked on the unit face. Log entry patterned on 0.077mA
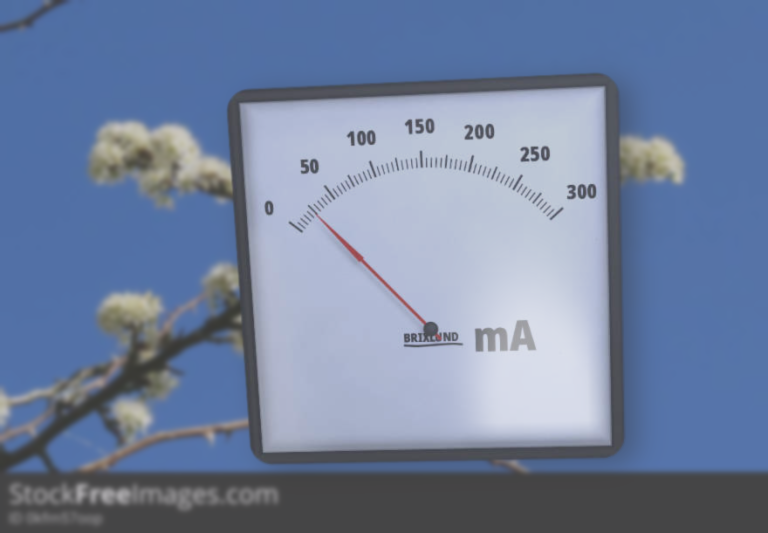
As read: 25mA
